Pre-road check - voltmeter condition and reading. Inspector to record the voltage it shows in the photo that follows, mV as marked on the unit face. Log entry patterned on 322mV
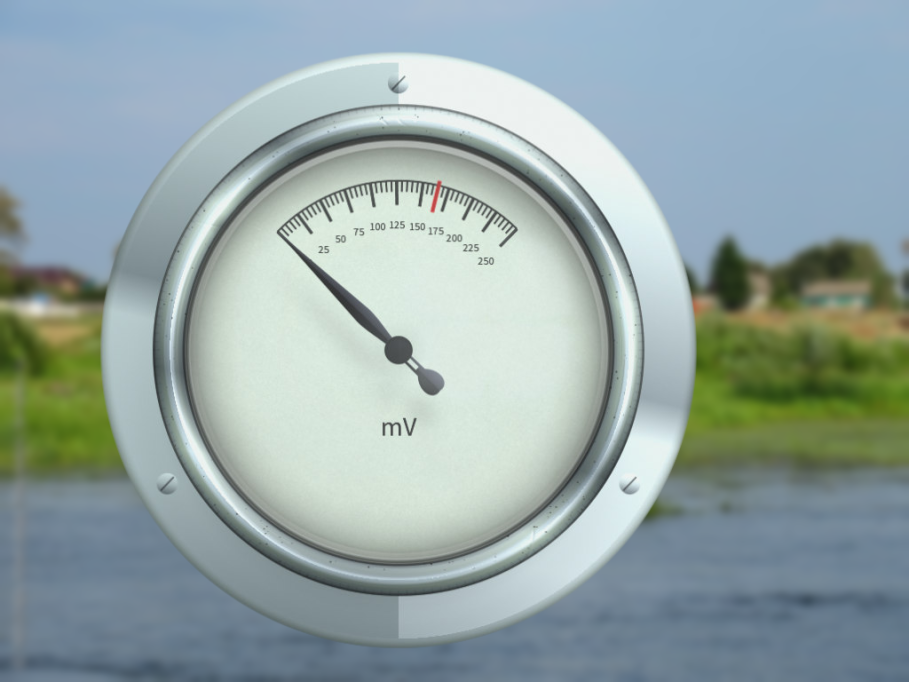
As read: 0mV
